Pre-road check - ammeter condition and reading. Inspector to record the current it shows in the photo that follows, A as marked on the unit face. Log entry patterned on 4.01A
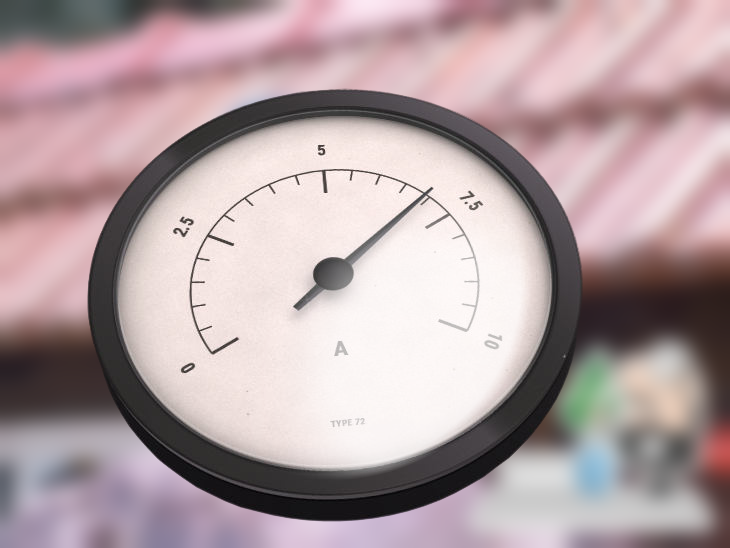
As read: 7A
